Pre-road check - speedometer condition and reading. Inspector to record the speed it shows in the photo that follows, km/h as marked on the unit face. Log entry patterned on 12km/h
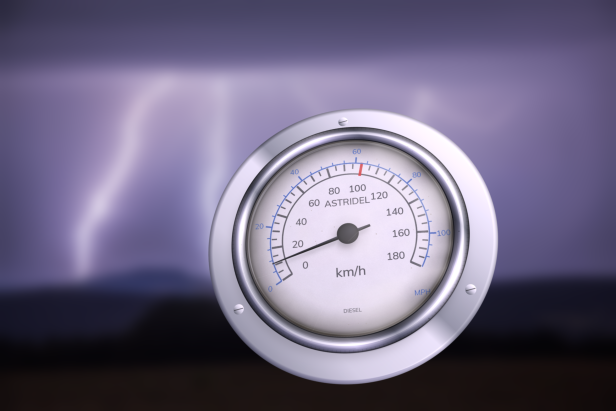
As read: 10km/h
